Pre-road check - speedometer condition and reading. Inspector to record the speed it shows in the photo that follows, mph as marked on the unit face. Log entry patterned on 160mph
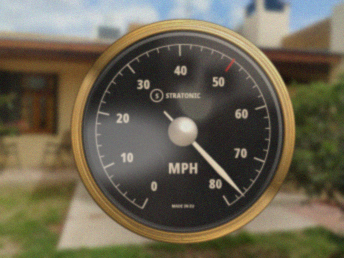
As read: 77mph
